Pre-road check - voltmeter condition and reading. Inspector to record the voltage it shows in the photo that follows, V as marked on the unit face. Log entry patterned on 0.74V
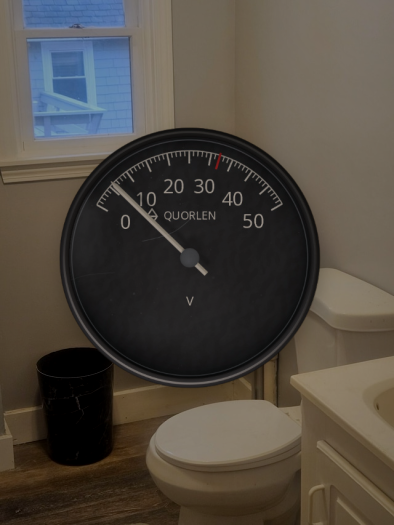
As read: 6V
